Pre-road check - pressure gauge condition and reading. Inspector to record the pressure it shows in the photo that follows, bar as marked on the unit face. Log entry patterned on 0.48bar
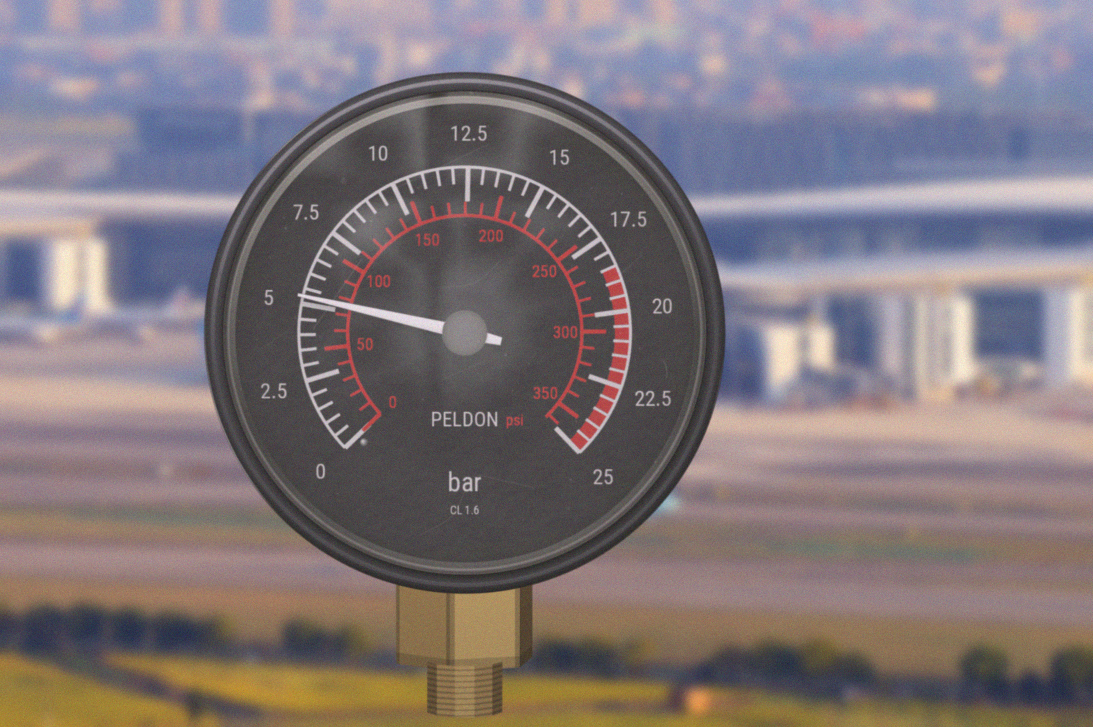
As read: 5.25bar
